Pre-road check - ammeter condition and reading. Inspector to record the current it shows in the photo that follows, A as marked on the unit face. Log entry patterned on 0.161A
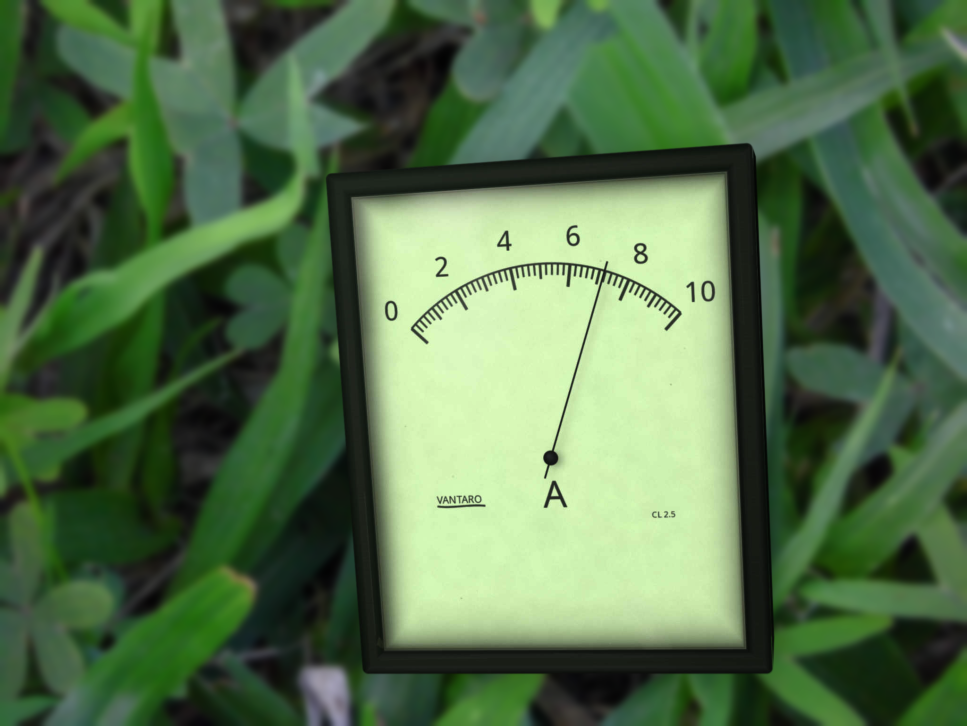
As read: 7.2A
